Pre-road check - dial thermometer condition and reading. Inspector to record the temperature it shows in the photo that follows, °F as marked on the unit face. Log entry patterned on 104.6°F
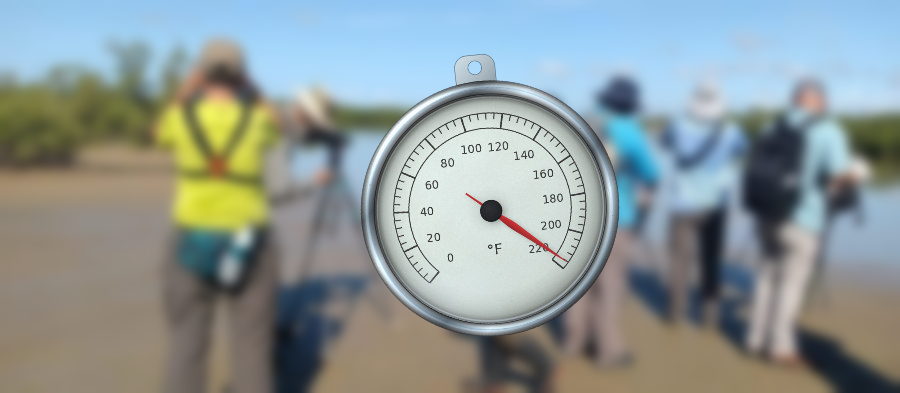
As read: 216°F
